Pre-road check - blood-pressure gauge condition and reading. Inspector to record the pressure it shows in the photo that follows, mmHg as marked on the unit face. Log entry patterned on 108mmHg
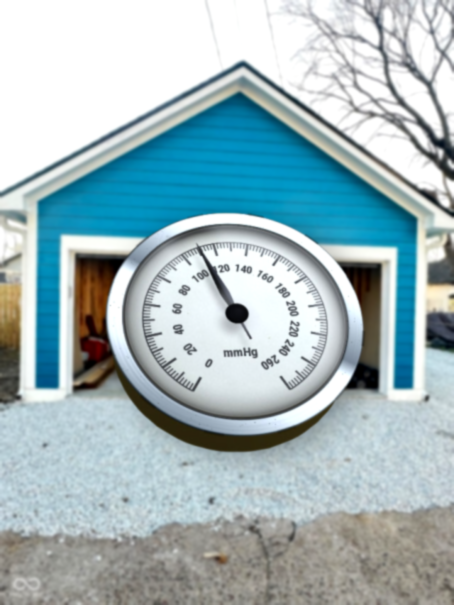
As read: 110mmHg
